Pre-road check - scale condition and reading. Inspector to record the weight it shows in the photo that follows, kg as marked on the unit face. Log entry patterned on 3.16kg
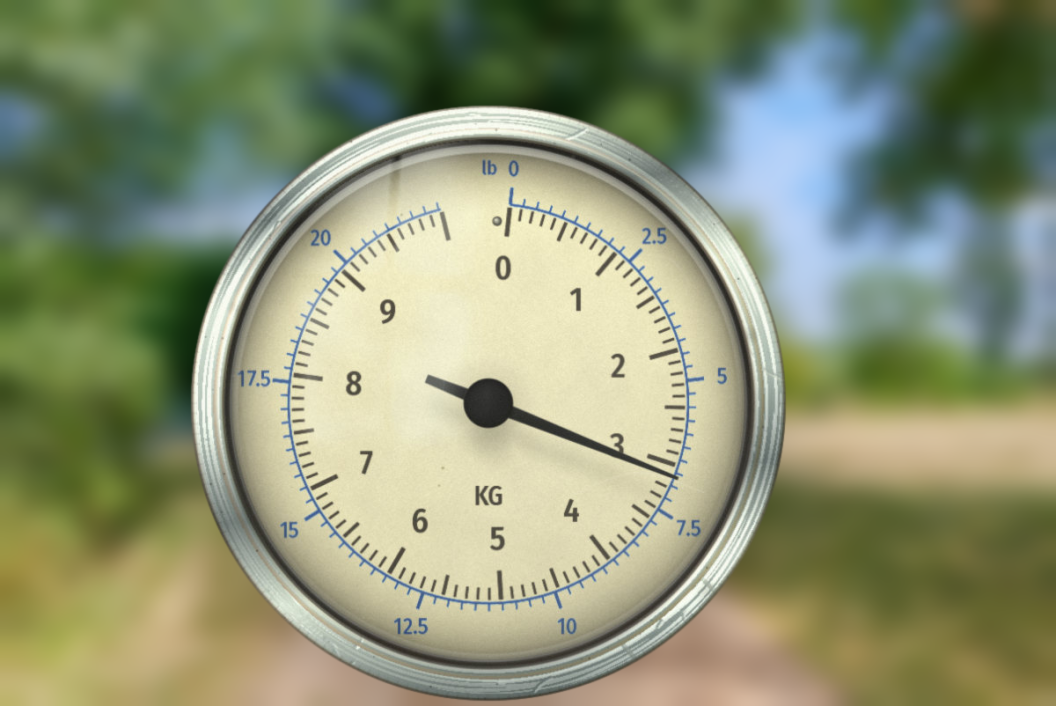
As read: 3.1kg
